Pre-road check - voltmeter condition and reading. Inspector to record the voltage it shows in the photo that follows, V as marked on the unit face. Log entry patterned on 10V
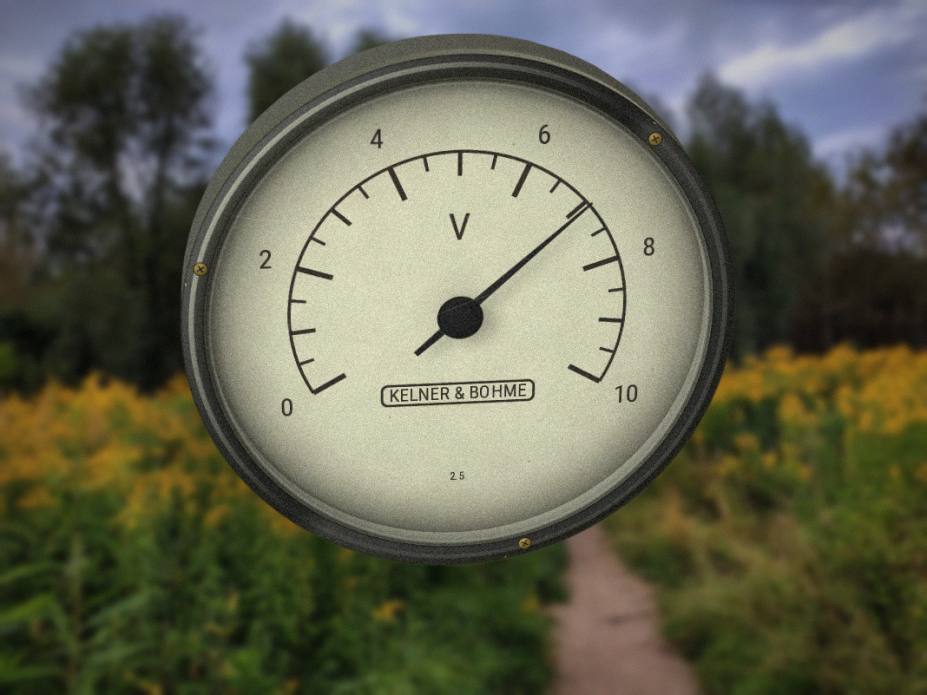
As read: 7V
